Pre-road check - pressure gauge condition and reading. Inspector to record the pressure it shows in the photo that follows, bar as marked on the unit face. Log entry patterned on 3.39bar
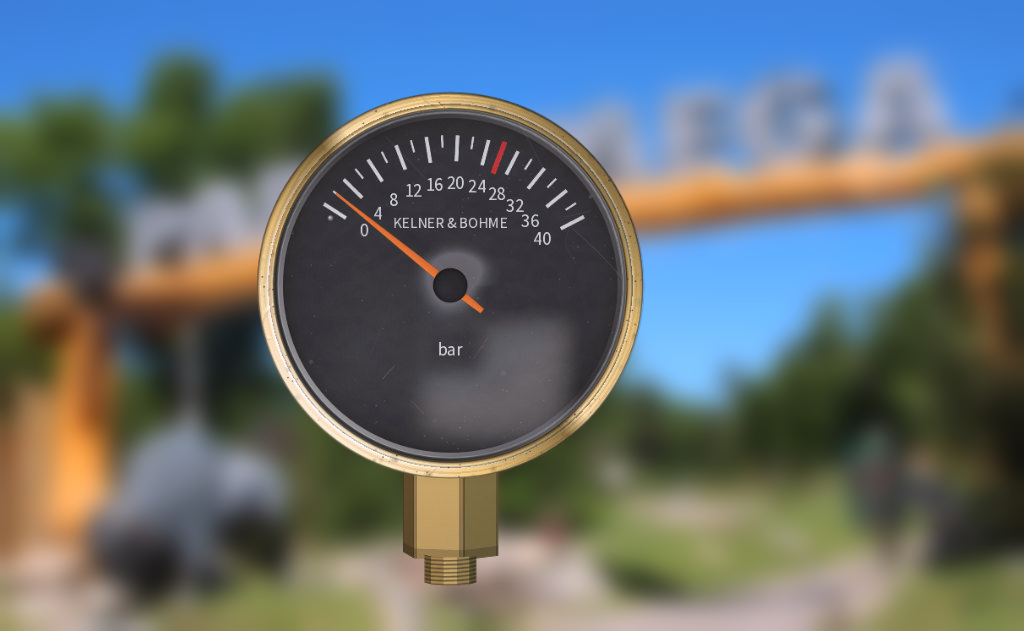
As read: 2bar
